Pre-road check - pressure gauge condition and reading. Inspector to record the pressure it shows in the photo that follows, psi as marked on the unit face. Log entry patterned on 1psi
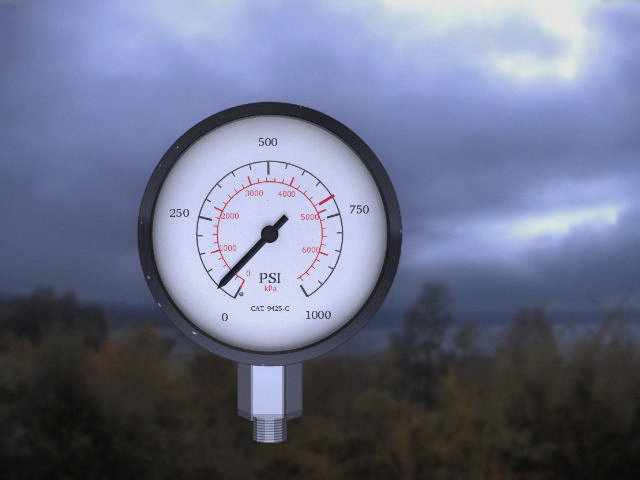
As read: 50psi
